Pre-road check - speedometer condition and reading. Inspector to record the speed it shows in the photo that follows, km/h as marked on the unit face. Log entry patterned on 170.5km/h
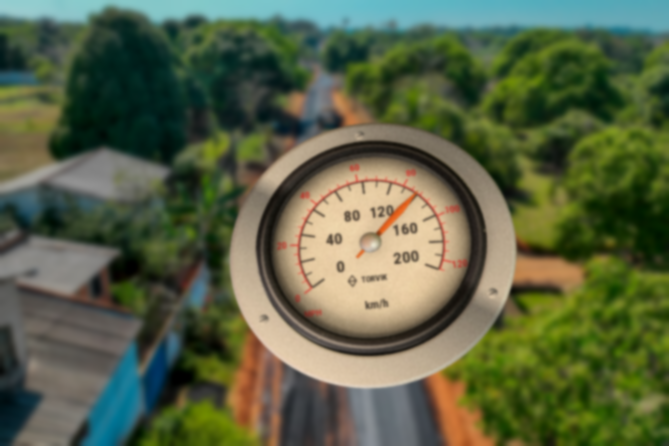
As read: 140km/h
